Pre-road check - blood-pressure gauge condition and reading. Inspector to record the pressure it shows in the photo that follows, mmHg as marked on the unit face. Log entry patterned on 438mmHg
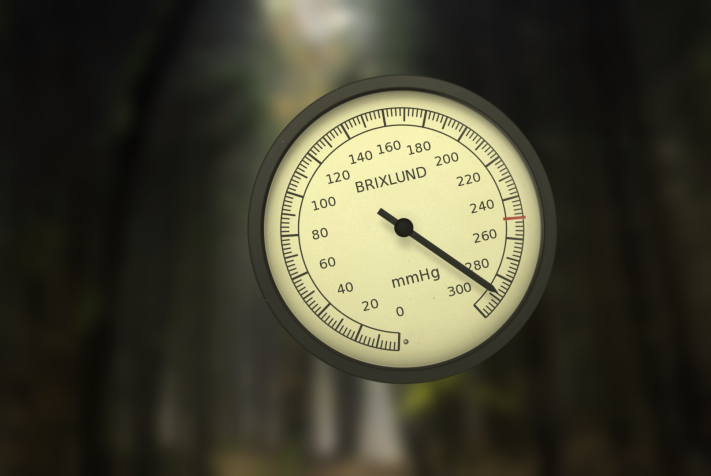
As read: 288mmHg
